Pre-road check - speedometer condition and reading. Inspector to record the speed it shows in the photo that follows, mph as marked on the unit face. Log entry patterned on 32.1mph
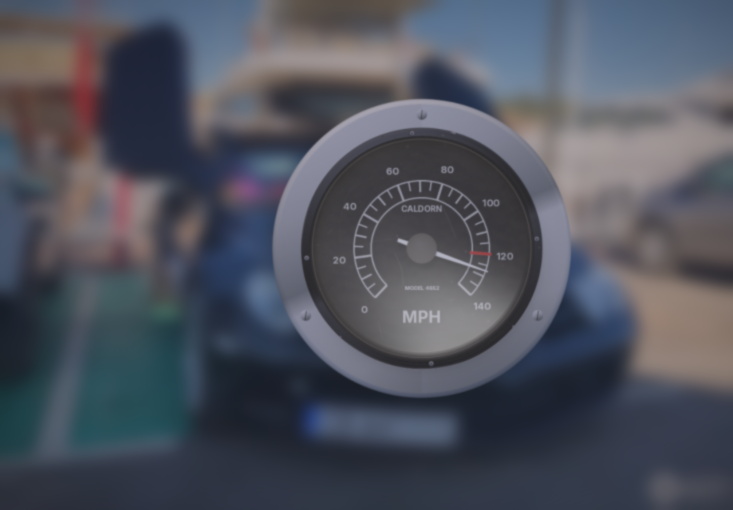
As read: 127.5mph
